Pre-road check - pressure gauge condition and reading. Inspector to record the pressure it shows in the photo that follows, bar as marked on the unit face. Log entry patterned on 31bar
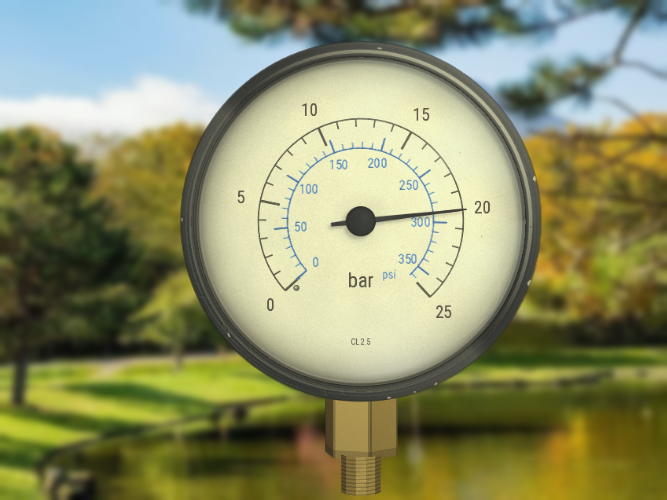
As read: 20bar
